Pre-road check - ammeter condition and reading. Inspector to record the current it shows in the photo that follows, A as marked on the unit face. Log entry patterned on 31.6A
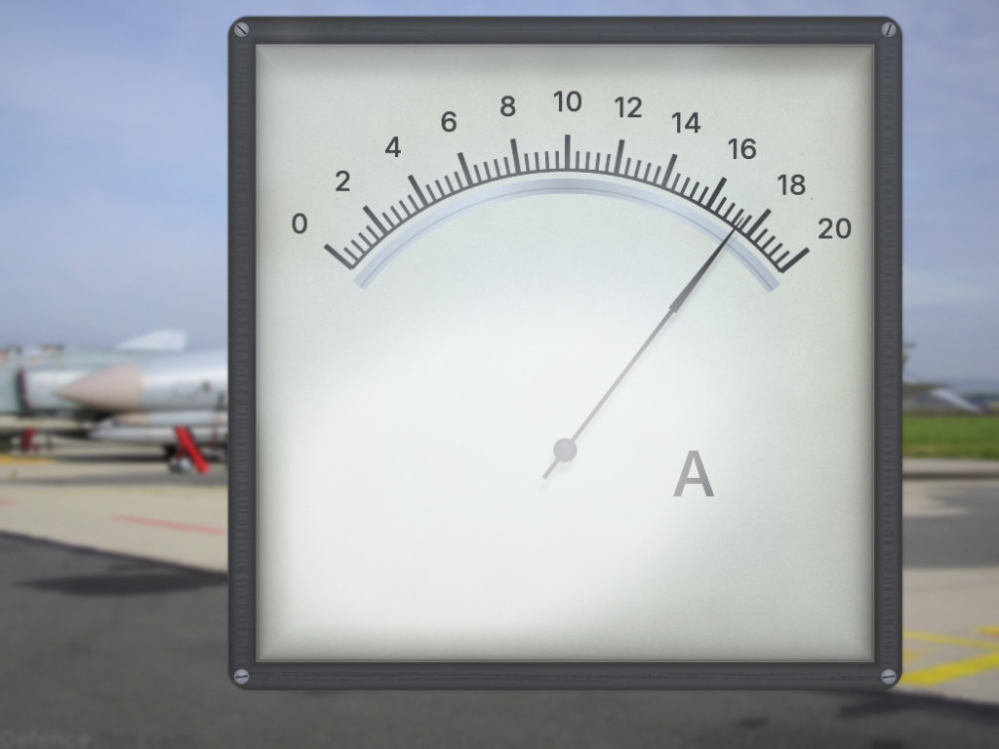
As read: 17.4A
